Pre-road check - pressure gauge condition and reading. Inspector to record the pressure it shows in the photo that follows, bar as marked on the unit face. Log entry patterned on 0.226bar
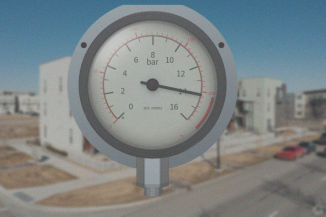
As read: 14bar
